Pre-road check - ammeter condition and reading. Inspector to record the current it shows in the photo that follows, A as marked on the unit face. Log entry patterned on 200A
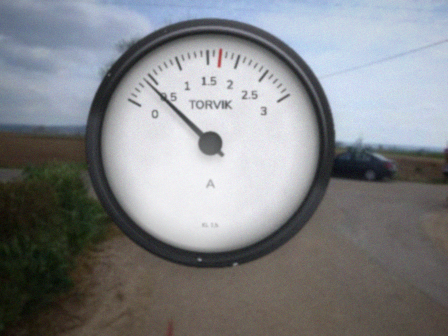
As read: 0.4A
